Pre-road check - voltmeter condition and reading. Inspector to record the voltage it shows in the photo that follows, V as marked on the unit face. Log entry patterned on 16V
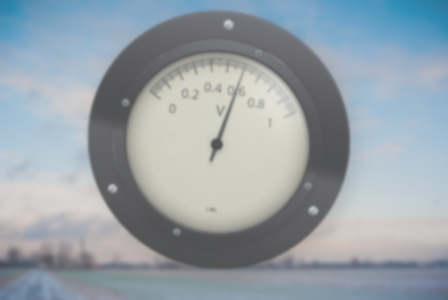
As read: 0.6V
